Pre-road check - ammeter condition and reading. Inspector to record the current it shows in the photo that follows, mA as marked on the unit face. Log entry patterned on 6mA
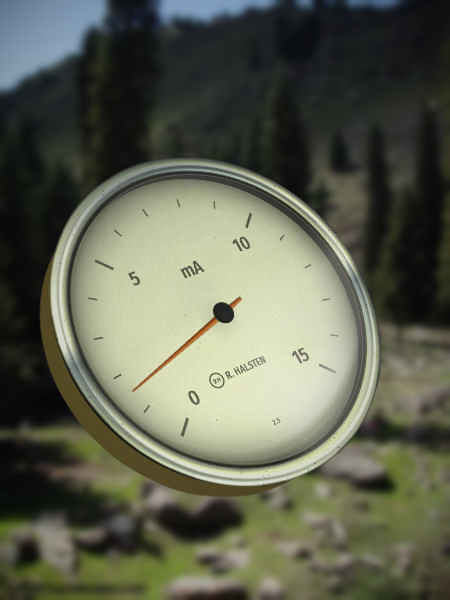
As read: 1.5mA
